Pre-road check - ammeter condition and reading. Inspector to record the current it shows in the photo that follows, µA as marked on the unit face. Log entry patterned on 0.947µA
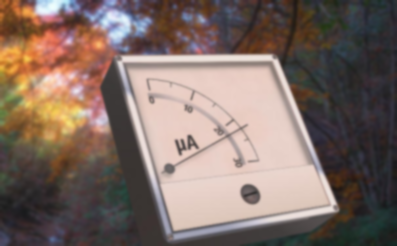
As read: 22.5µA
